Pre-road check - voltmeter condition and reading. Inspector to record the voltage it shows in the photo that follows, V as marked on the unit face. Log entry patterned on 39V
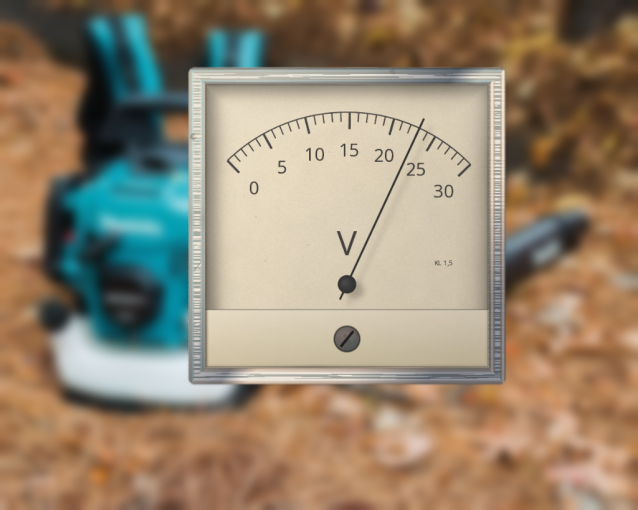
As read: 23V
